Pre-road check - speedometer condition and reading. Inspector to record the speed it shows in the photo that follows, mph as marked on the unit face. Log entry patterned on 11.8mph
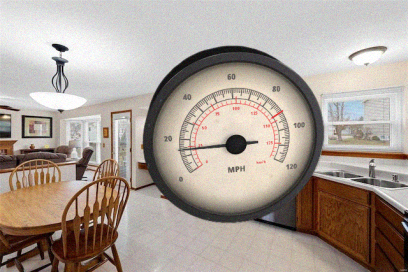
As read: 15mph
